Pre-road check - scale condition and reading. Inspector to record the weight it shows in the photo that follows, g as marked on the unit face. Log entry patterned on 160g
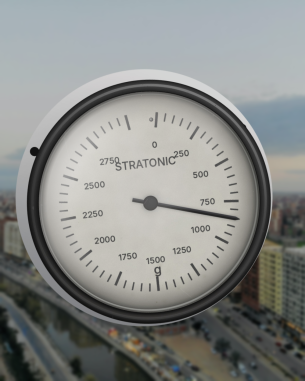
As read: 850g
